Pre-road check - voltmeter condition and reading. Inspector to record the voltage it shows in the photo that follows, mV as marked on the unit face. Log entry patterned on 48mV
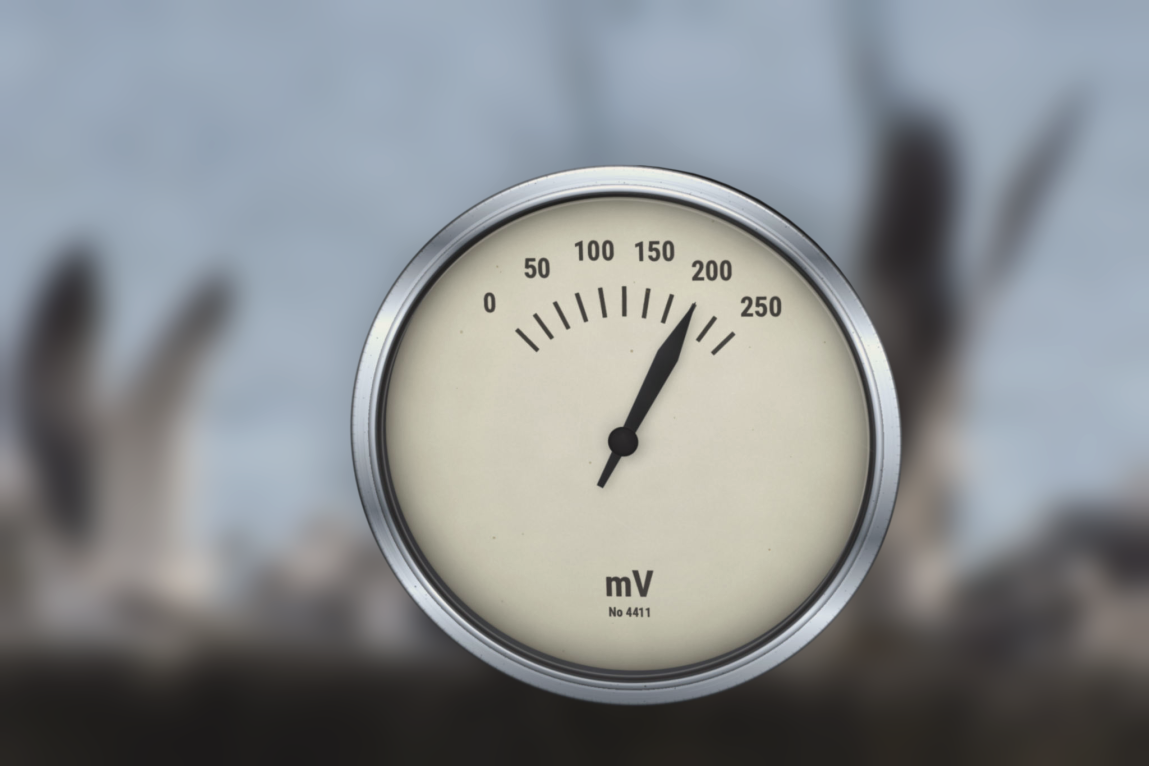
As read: 200mV
